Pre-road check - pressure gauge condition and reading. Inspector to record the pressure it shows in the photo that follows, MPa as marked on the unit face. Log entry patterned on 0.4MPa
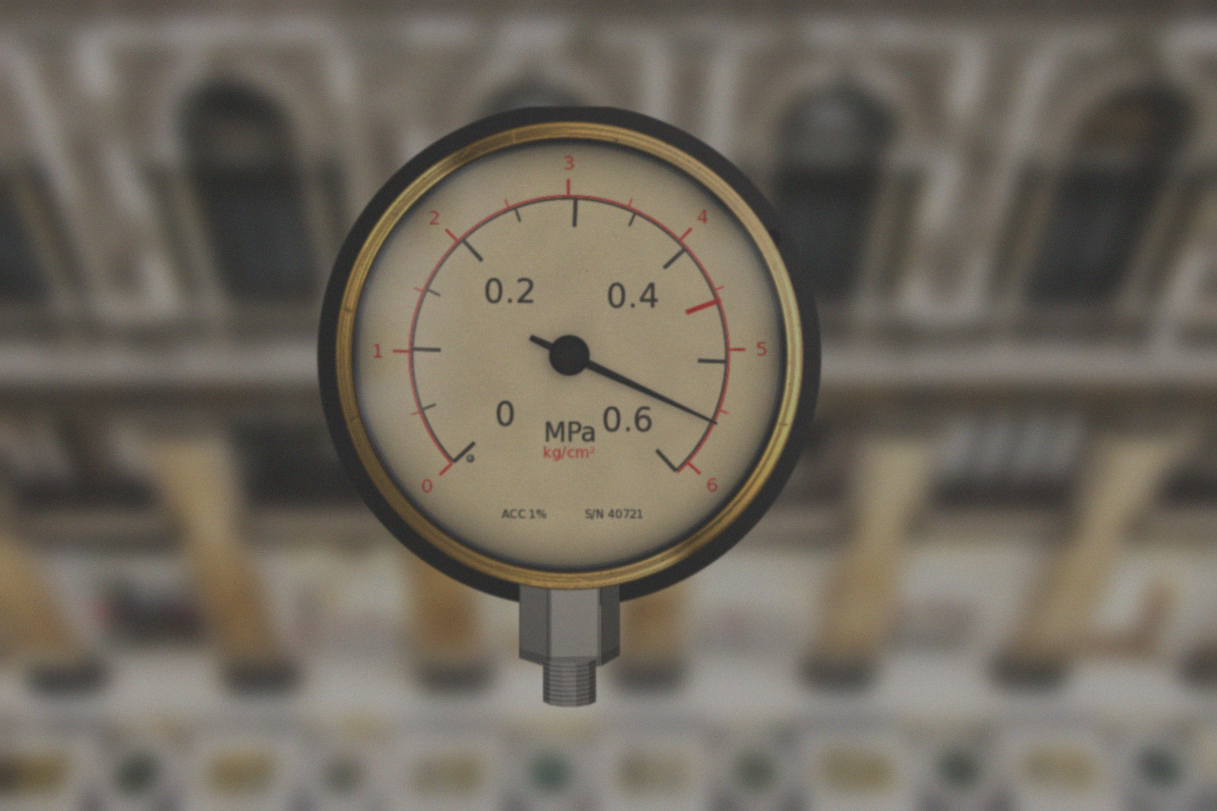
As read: 0.55MPa
